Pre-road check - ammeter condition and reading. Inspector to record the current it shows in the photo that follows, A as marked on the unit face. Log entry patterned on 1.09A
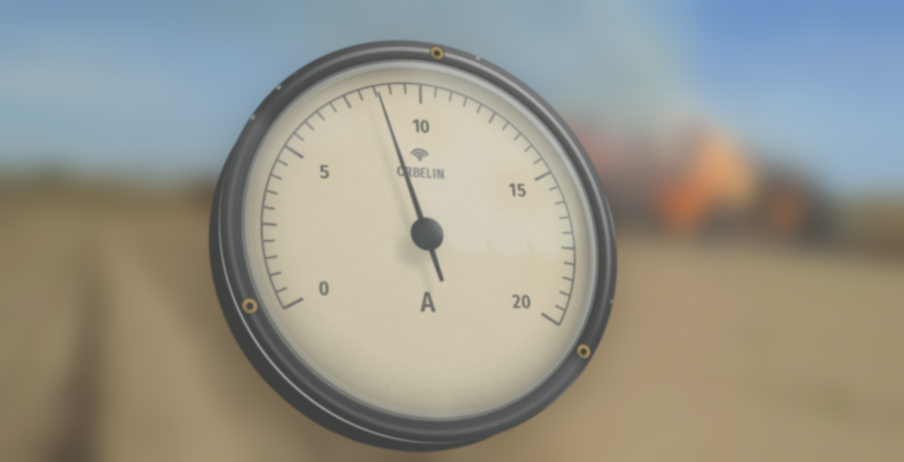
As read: 8.5A
